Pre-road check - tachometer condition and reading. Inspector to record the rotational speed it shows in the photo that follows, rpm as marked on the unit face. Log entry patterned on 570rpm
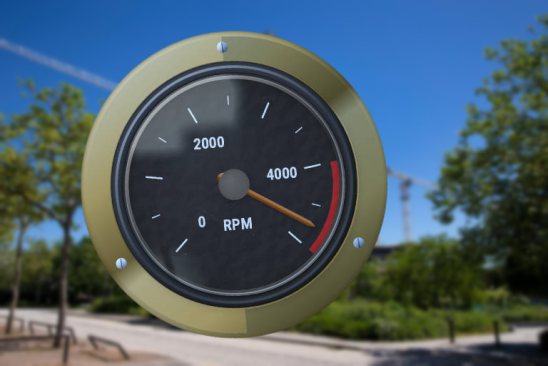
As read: 4750rpm
